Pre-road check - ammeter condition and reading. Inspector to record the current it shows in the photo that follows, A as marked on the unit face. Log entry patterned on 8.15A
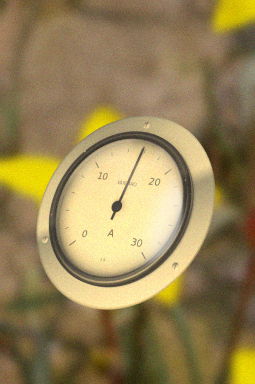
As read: 16A
